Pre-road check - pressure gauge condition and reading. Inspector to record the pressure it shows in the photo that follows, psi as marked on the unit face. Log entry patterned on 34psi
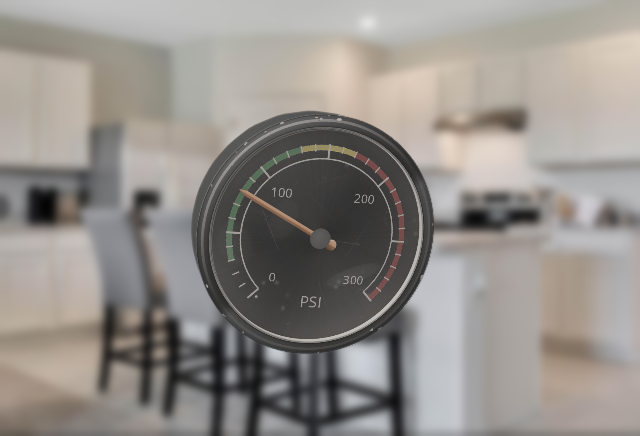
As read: 80psi
